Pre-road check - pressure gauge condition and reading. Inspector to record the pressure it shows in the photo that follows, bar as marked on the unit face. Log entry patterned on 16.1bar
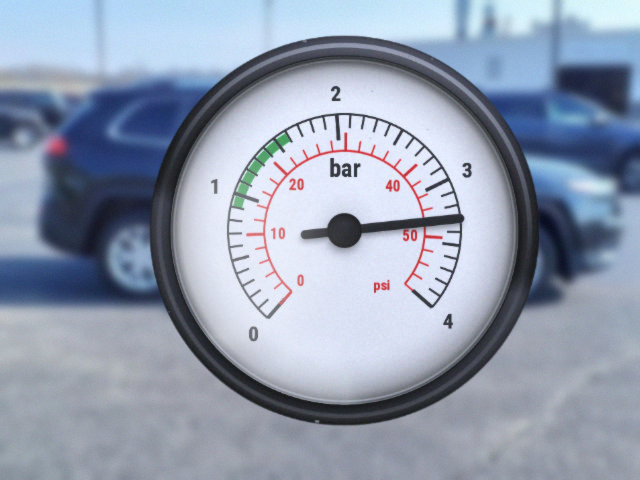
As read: 3.3bar
